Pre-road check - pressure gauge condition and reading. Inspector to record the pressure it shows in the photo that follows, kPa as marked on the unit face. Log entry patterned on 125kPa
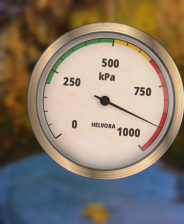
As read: 900kPa
